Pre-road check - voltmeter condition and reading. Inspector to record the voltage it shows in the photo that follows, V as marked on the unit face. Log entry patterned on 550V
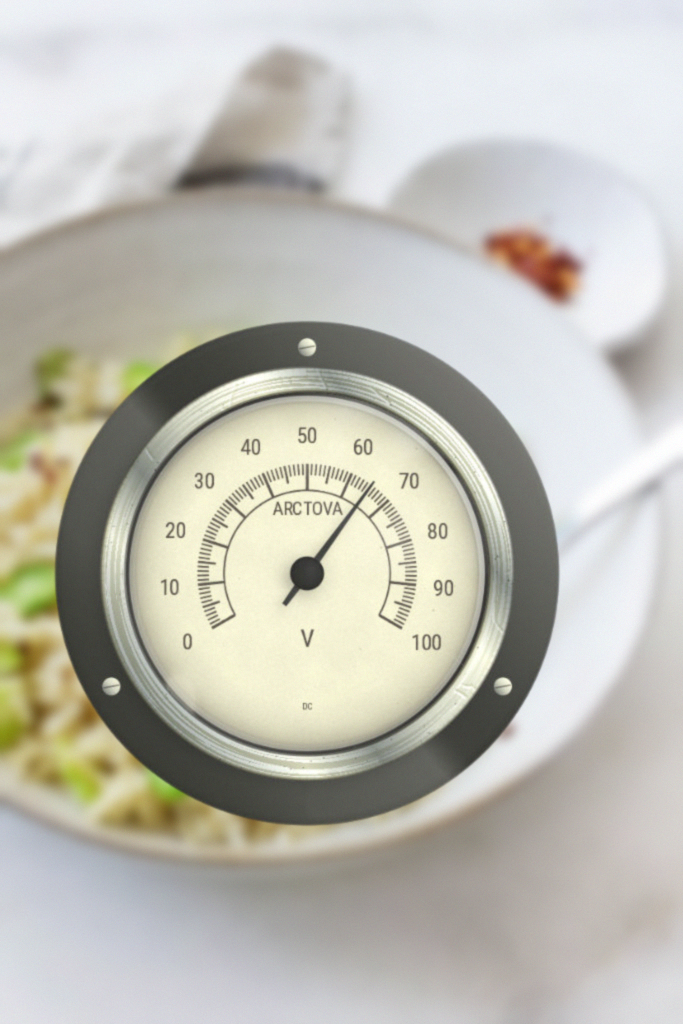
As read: 65V
